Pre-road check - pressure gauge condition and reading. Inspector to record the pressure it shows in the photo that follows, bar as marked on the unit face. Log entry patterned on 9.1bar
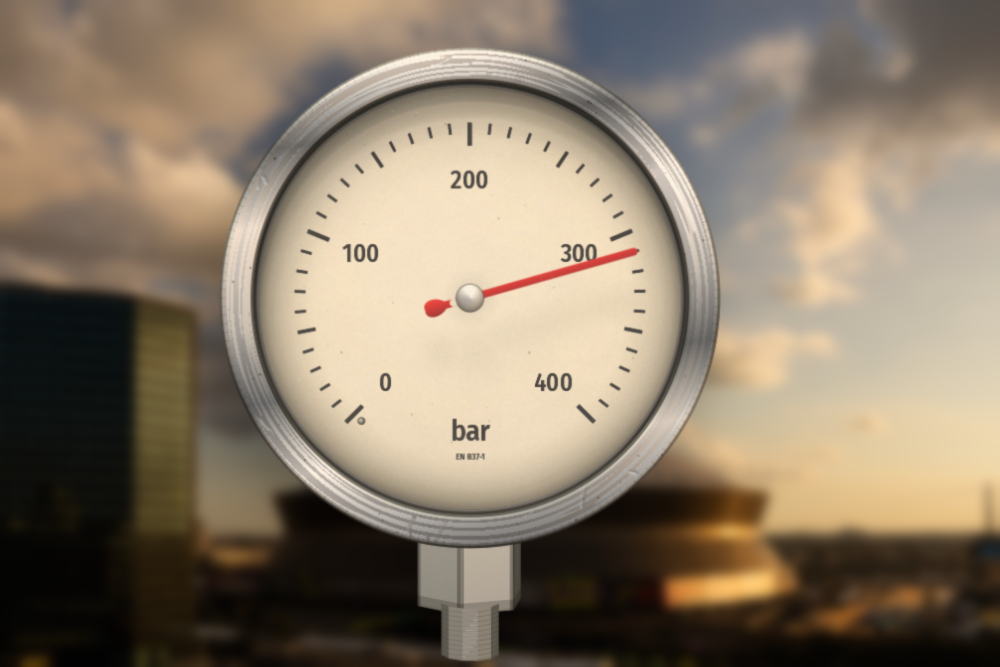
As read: 310bar
